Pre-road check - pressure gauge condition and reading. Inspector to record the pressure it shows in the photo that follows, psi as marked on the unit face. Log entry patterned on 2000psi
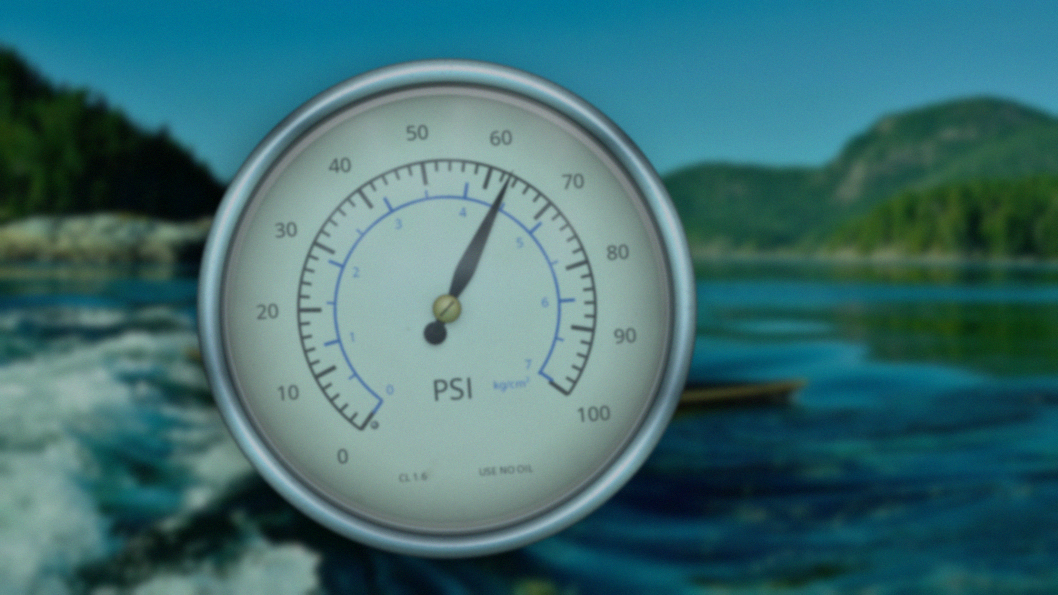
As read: 63psi
